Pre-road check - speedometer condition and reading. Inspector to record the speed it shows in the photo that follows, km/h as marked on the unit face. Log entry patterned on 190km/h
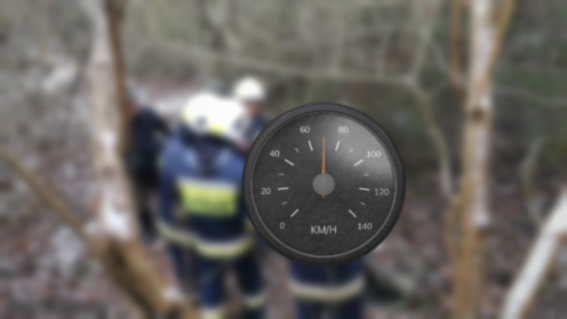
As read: 70km/h
